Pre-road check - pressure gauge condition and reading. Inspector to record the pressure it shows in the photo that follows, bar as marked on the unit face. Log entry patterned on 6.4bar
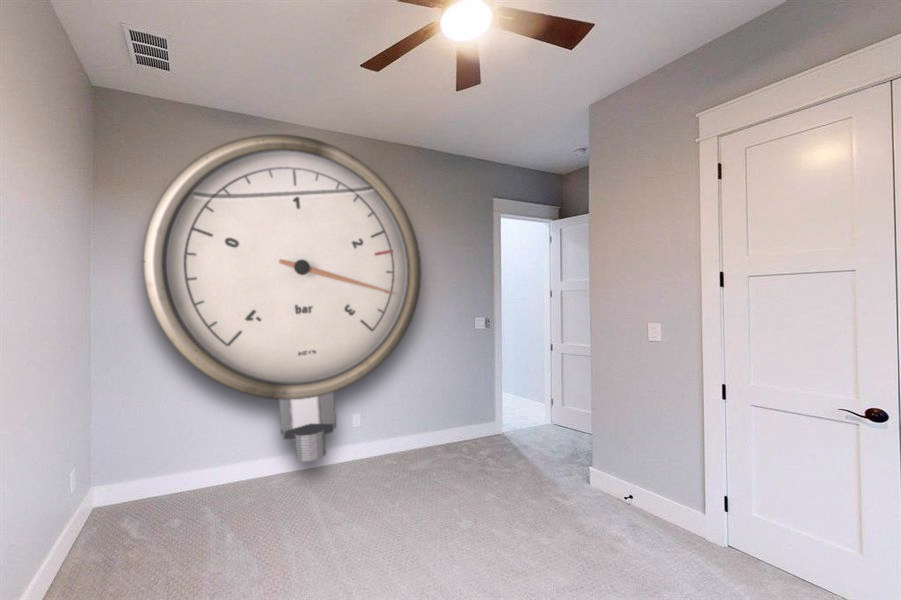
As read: 2.6bar
